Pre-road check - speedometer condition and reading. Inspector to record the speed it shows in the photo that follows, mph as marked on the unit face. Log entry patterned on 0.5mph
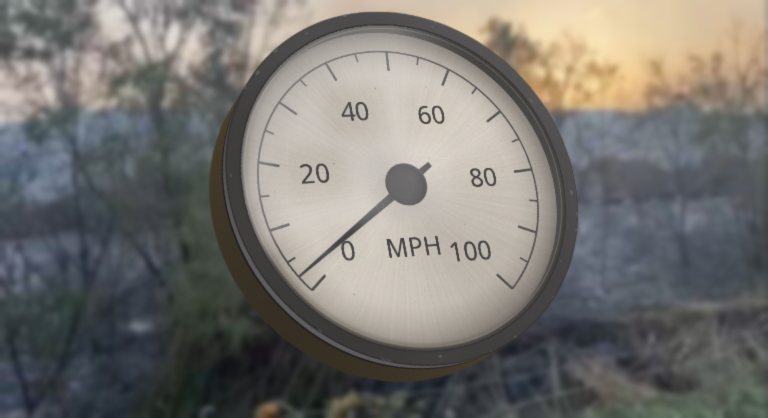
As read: 2.5mph
